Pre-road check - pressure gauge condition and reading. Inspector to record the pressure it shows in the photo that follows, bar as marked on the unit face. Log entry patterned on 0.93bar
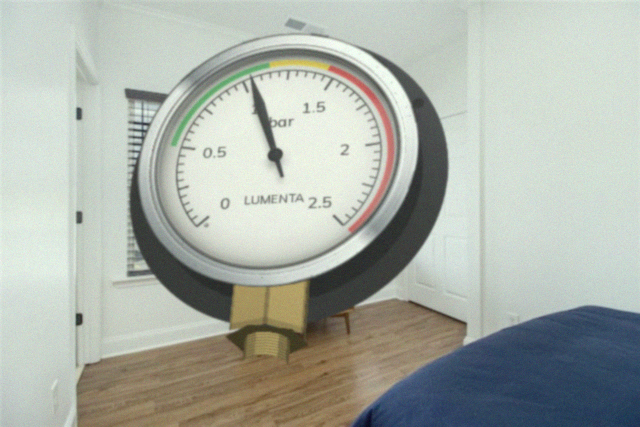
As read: 1.05bar
